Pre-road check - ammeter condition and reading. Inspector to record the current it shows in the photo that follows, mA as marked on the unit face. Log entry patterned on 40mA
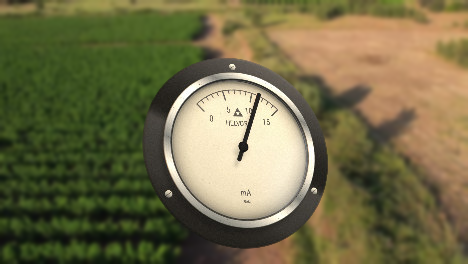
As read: 11mA
